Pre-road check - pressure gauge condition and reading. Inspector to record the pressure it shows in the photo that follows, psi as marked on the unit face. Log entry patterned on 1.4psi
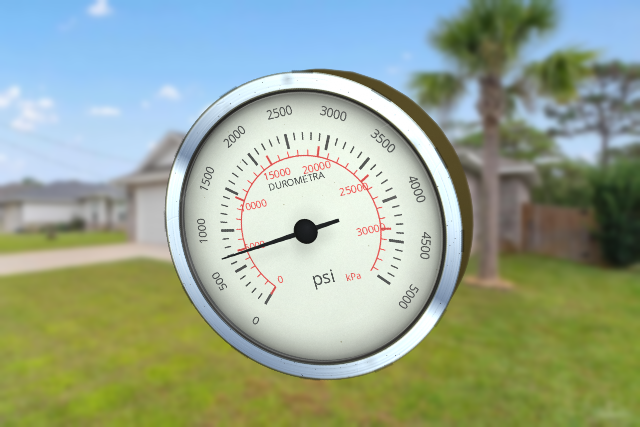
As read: 700psi
